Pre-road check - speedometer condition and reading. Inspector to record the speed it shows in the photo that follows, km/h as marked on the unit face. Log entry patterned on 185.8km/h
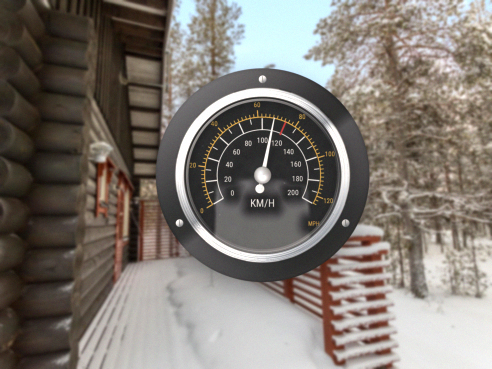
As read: 110km/h
